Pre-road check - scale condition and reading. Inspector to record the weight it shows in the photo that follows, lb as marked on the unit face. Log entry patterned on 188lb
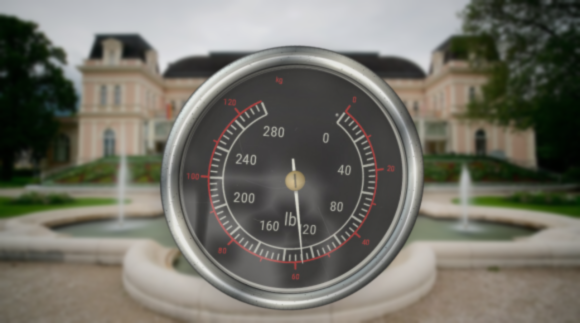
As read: 128lb
